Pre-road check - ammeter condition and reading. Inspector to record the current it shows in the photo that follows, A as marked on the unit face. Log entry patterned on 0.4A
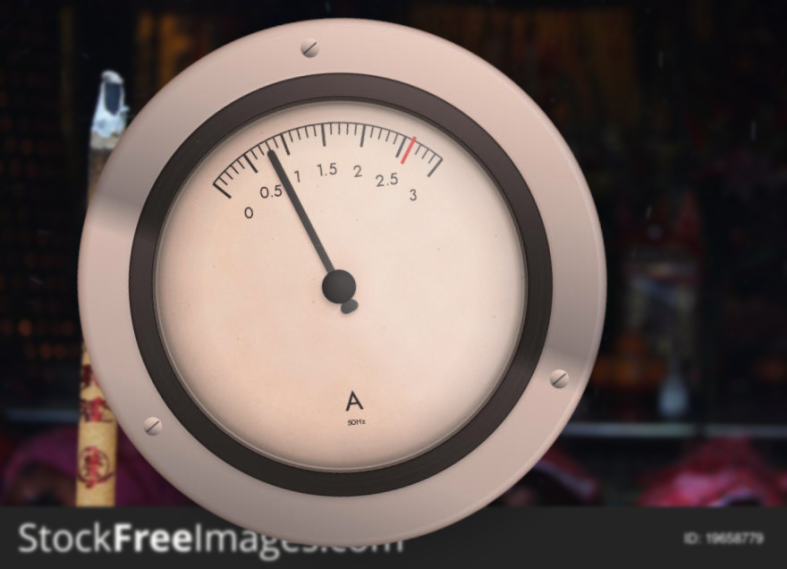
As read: 0.8A
